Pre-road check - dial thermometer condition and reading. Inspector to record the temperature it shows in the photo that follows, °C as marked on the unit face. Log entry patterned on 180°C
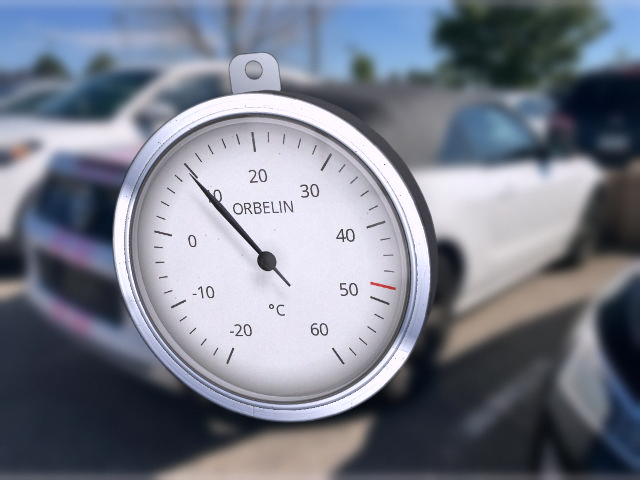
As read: 10°C
